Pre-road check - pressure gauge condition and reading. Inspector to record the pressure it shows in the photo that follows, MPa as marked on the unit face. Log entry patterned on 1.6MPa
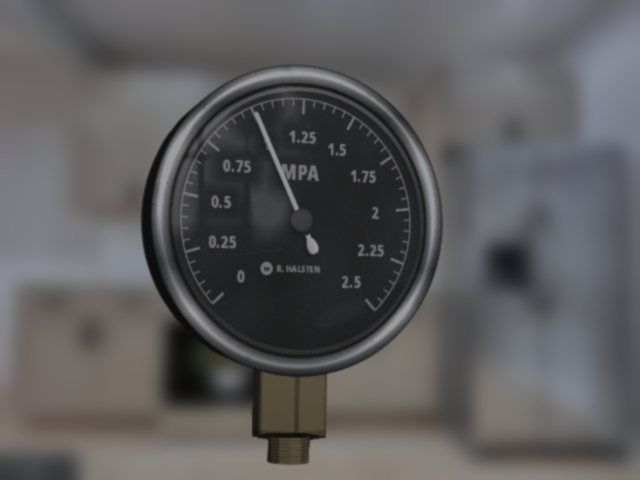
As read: 1MPa
